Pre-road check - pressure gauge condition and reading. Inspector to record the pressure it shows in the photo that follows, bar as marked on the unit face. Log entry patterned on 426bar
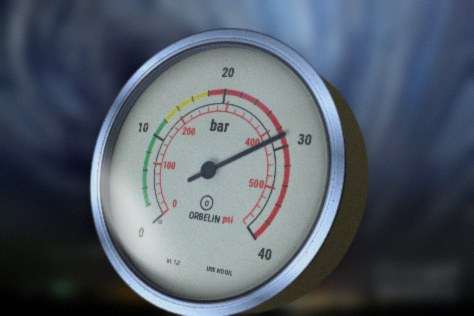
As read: 29bar
